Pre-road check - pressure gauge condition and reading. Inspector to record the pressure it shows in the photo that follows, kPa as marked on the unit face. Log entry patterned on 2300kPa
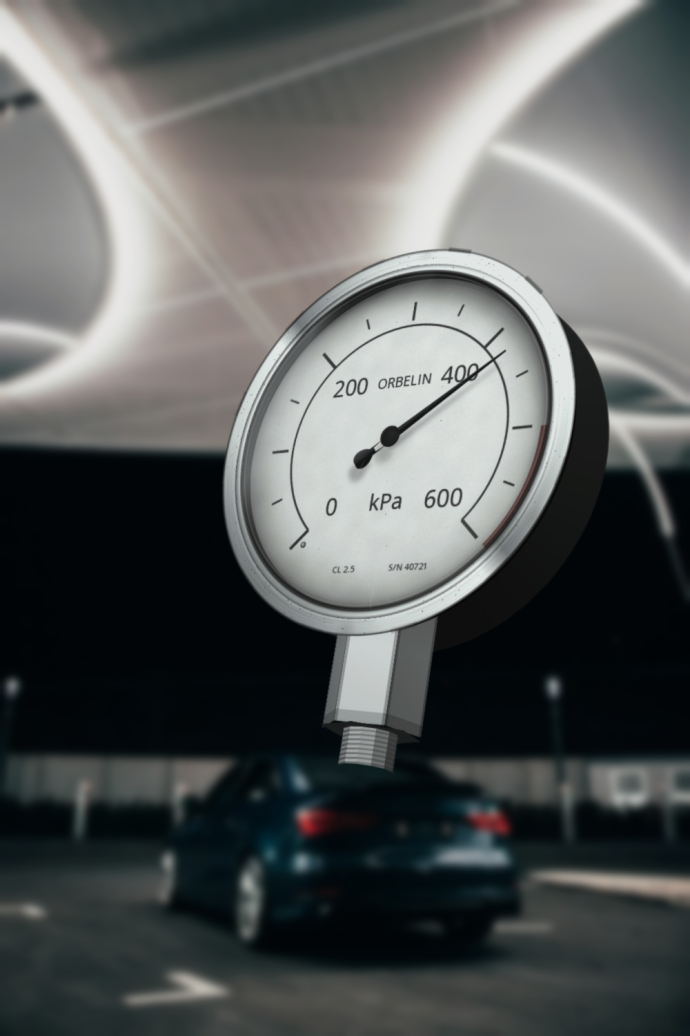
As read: 425kPa
